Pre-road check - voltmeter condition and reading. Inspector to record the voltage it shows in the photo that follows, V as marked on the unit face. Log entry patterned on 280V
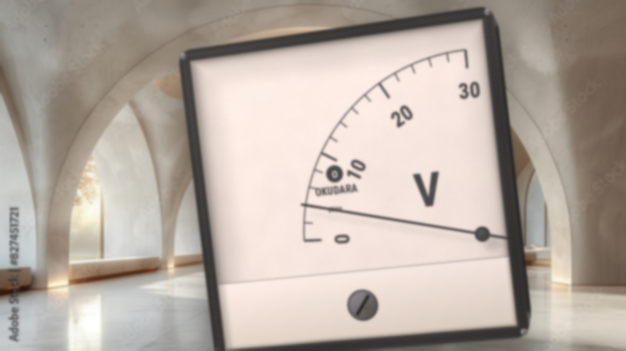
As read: 4V
